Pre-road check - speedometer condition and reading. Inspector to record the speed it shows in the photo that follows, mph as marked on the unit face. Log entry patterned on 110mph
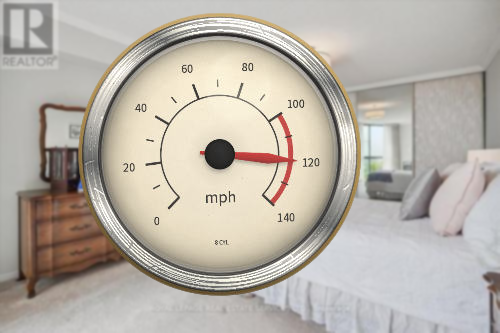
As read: 120mph
